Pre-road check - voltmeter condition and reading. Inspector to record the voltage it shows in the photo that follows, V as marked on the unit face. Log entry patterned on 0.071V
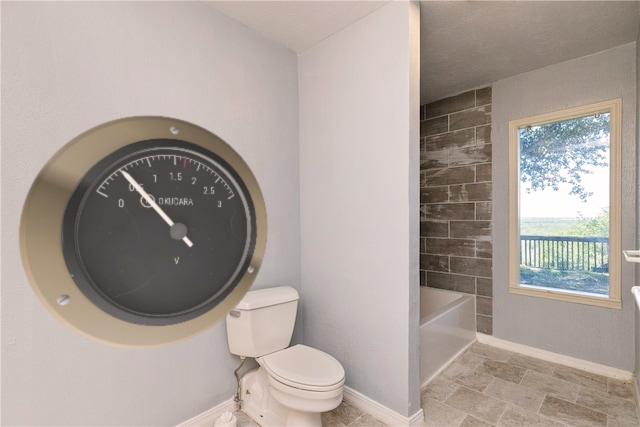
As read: 0.5V
